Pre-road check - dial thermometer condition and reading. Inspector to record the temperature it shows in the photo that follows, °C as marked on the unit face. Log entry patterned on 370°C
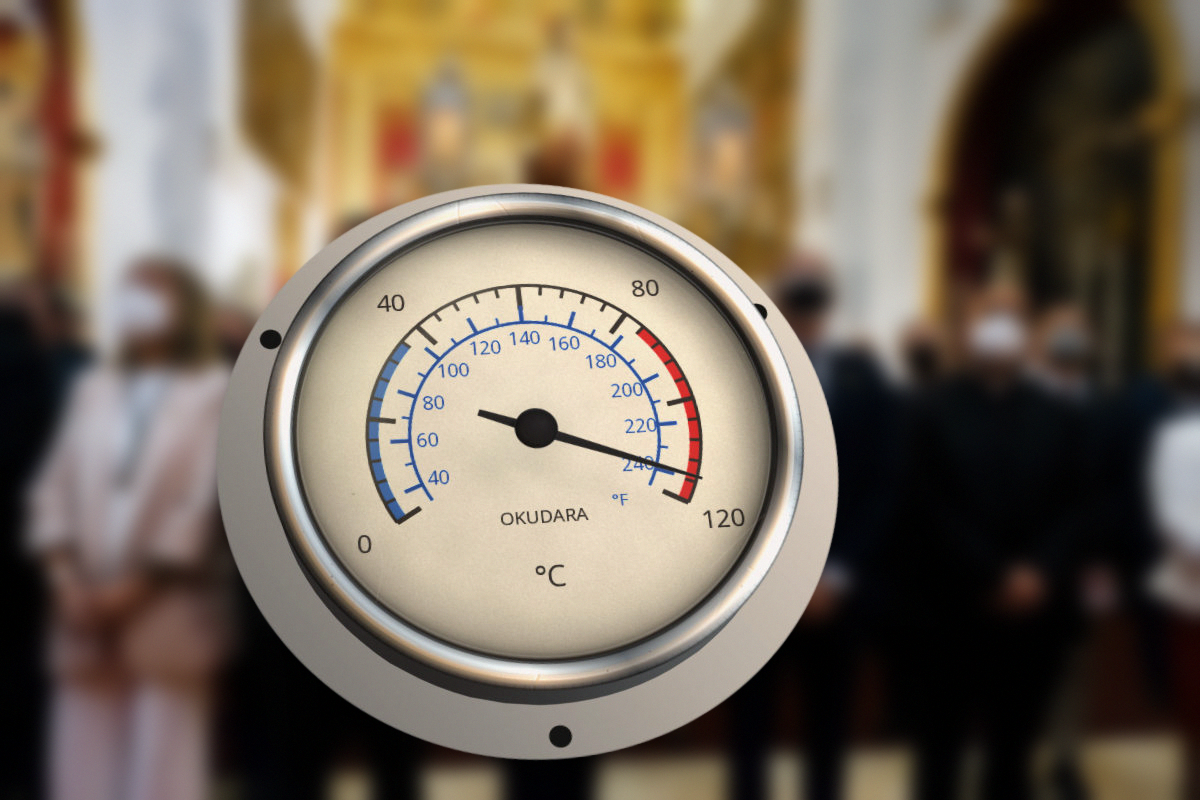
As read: 116°C
